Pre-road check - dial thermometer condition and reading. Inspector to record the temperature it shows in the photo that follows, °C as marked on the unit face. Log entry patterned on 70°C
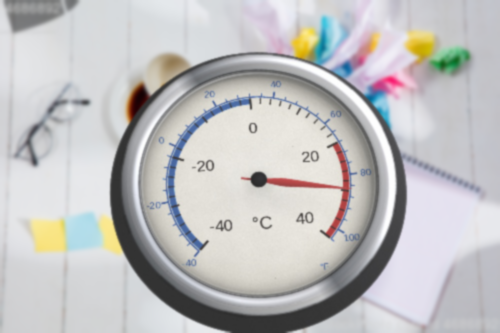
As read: 30°C
